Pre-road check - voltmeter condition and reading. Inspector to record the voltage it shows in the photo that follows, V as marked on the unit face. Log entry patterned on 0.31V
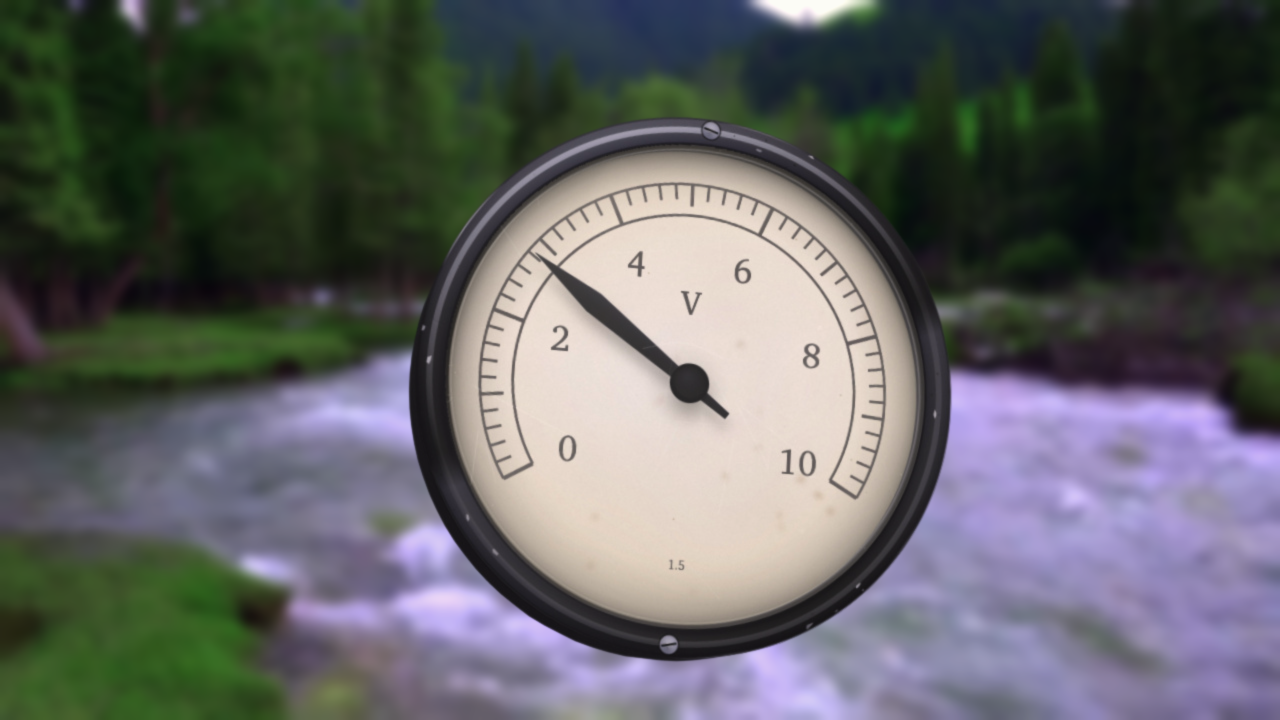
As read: 2.8V
